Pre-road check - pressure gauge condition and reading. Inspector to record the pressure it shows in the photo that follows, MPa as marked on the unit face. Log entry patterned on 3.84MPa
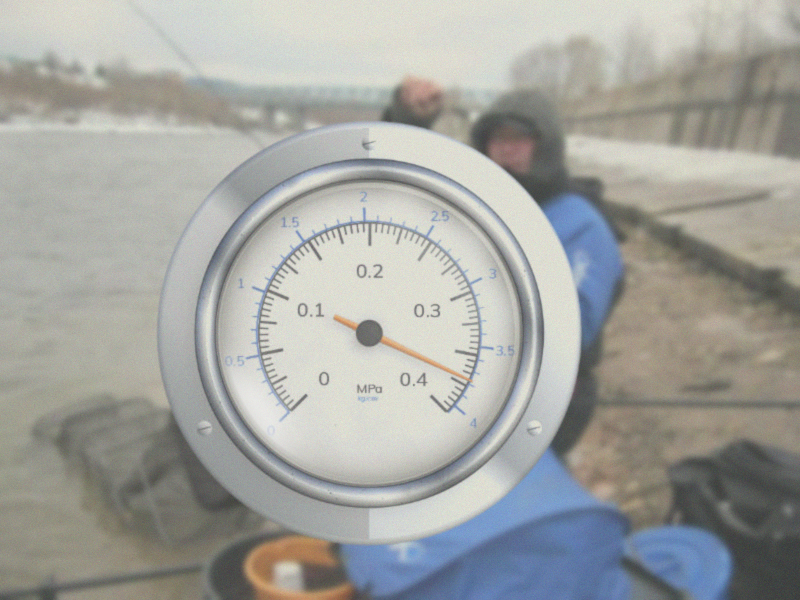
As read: 0.37MPa
